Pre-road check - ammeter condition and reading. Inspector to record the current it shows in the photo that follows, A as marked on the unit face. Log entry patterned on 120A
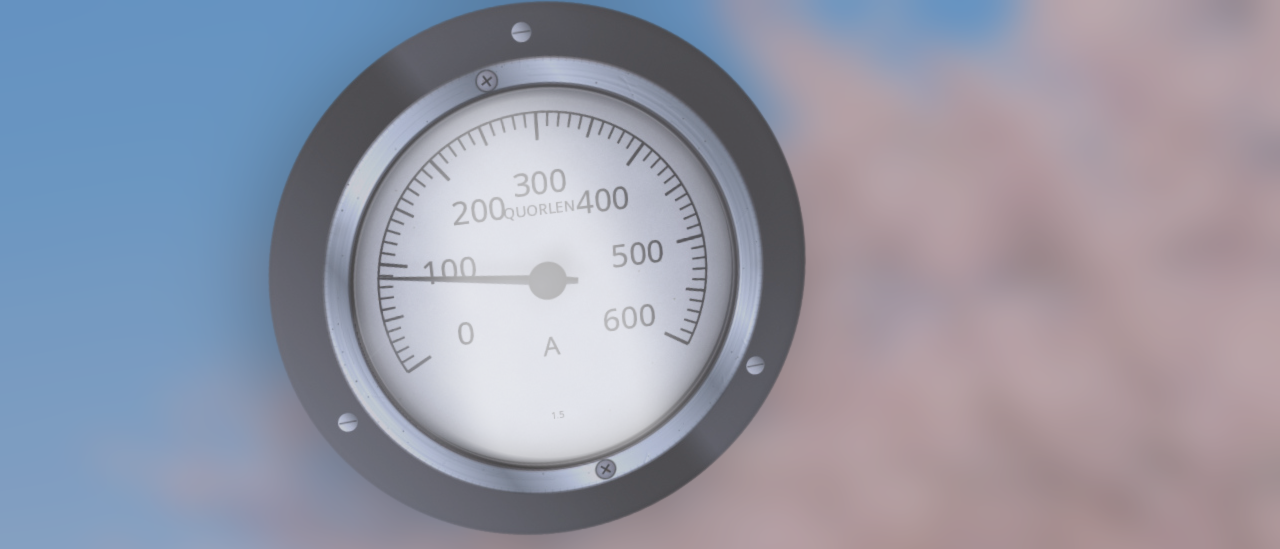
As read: 90A
